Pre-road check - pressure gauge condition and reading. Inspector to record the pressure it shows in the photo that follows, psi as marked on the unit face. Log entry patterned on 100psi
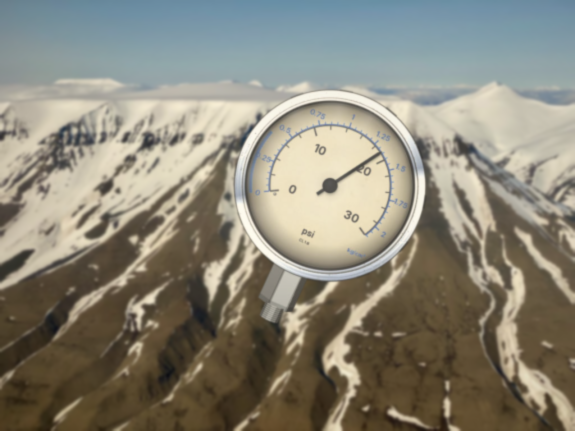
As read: 19psi
